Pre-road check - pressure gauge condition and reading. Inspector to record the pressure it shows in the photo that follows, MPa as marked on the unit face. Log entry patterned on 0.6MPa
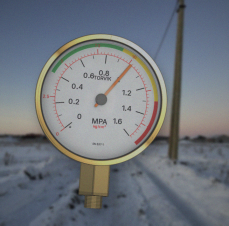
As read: 1MPa
